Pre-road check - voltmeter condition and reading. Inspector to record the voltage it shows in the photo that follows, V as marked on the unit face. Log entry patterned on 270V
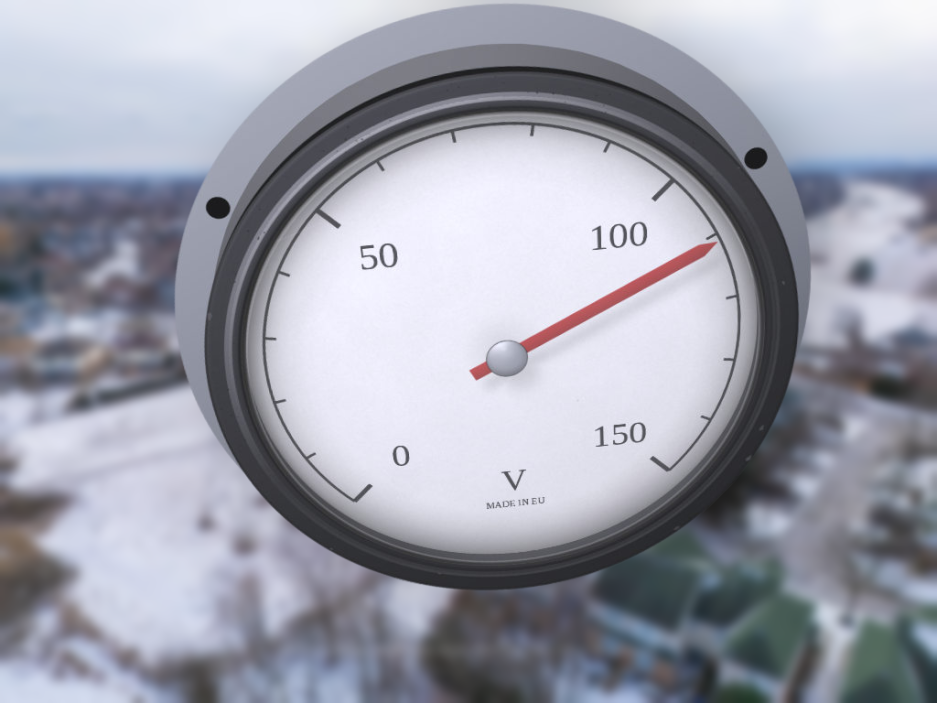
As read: 110V
